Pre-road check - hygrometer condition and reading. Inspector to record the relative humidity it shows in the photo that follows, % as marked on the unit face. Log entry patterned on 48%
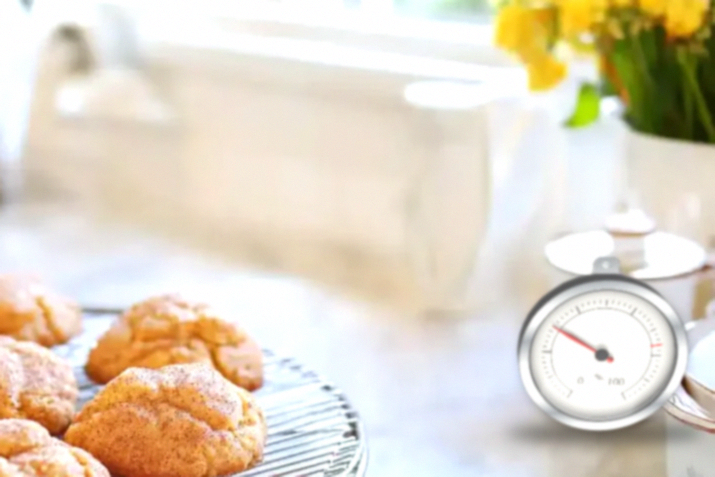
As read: 30%
